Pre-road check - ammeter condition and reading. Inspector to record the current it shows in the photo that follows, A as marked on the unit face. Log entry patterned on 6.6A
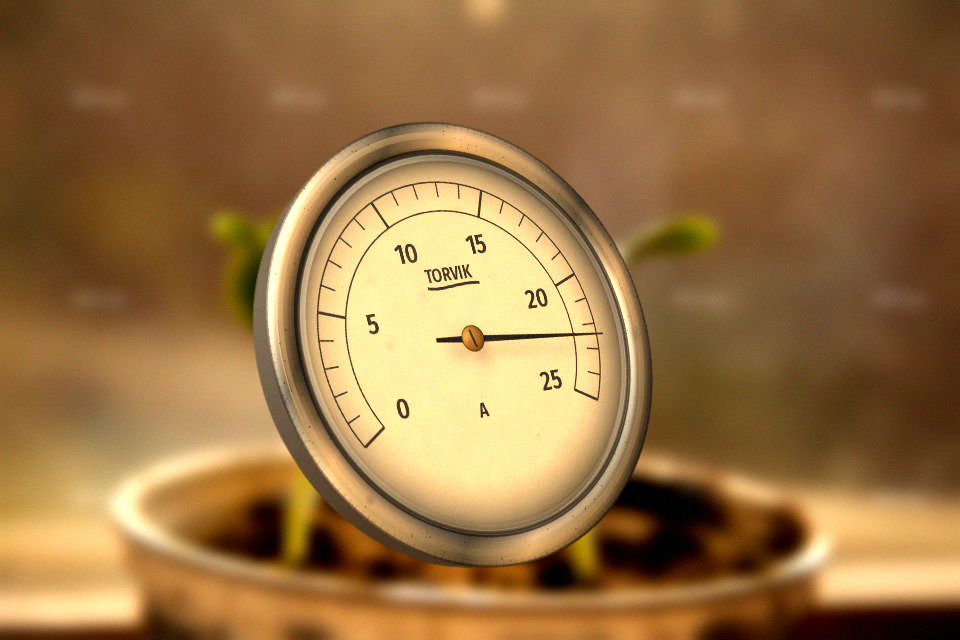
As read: 22.5A
